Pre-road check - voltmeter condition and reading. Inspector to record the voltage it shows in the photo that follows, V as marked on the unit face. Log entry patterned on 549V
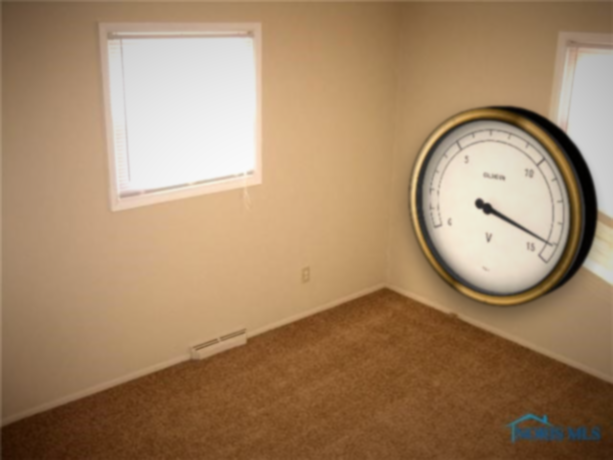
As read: 14V
